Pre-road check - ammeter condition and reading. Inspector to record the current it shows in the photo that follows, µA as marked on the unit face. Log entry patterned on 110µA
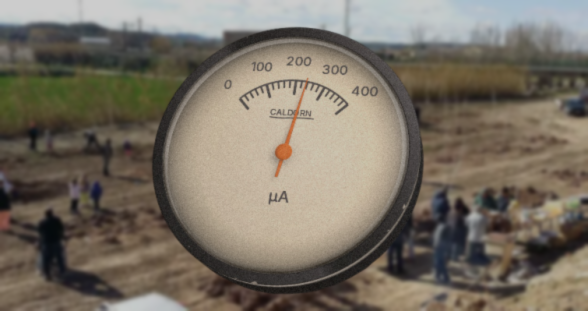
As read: 240µA
